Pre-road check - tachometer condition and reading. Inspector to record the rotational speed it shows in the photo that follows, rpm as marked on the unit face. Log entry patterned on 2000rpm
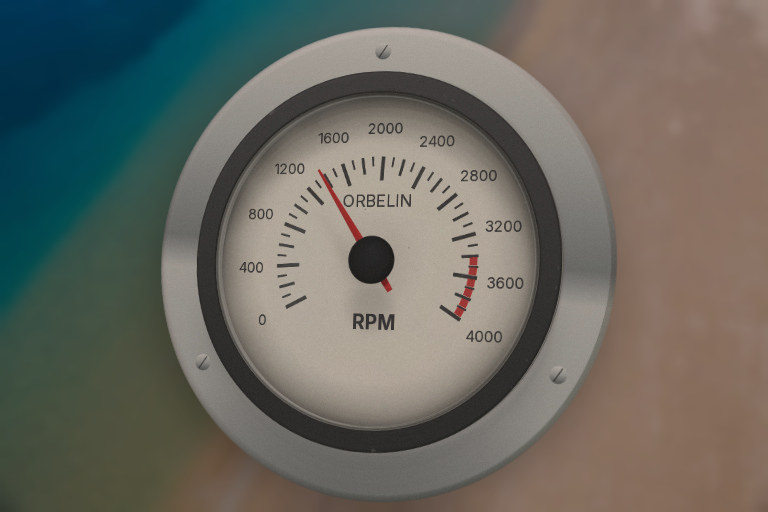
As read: 1400rpm
